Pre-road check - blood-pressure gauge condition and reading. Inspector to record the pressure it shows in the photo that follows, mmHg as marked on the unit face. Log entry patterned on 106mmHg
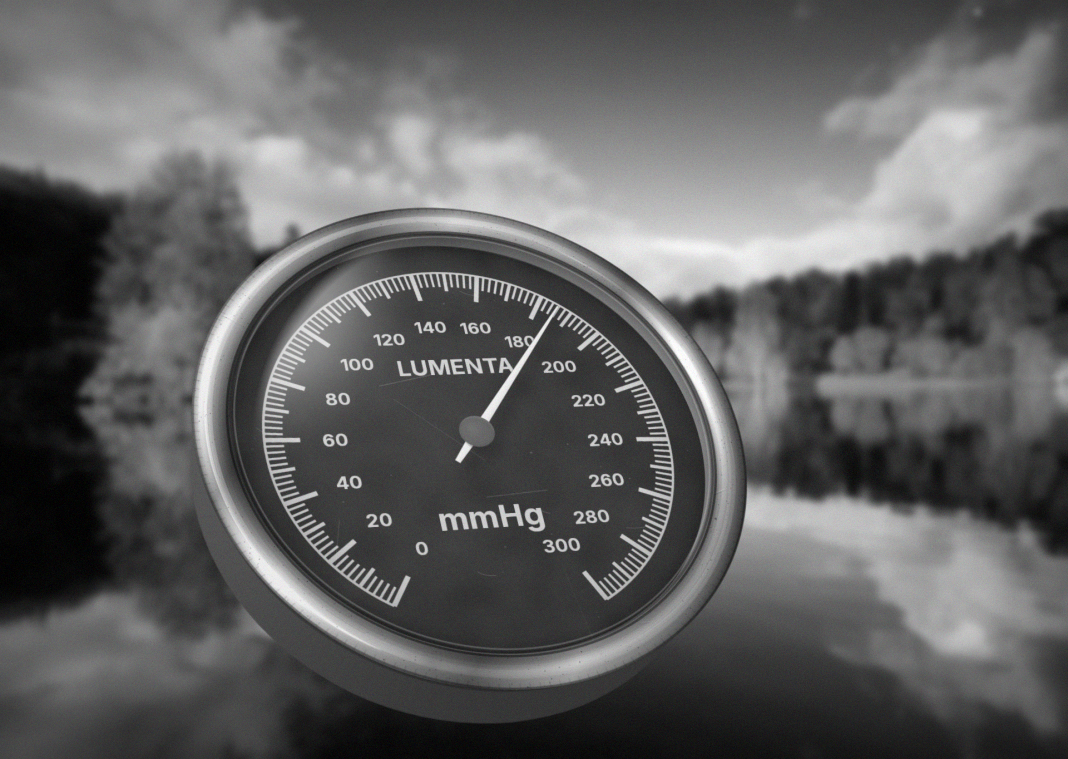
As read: 186mmHg
